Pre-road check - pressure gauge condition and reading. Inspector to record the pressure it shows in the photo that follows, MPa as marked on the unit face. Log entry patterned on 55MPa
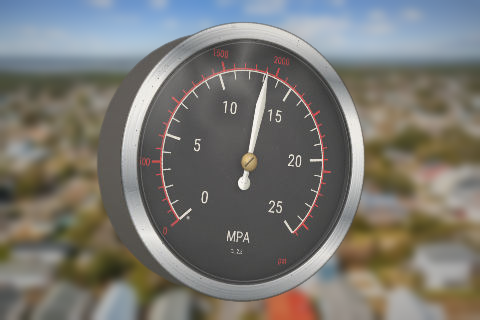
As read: 13MPa
